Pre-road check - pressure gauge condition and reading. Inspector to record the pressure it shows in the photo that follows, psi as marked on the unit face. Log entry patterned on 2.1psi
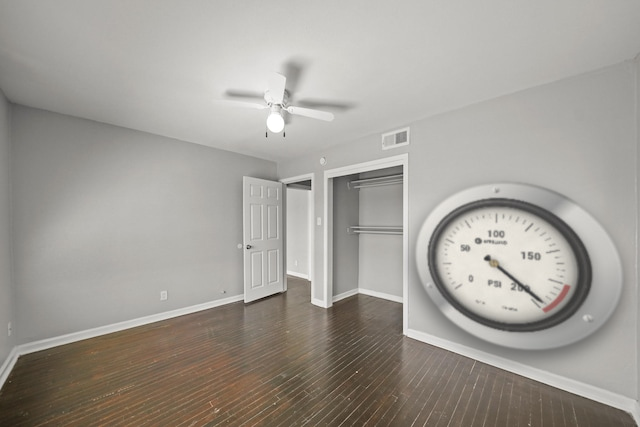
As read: 195psi
